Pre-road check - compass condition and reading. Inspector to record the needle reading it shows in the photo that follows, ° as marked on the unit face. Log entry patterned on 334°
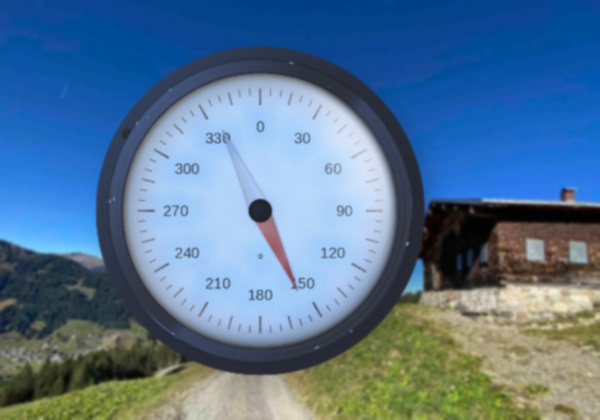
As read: 155°
